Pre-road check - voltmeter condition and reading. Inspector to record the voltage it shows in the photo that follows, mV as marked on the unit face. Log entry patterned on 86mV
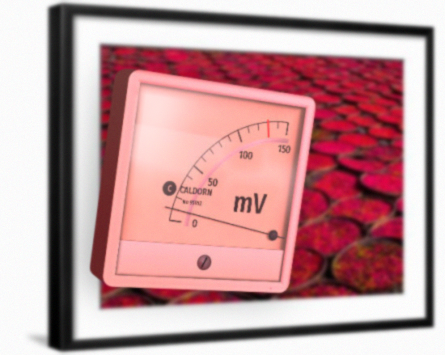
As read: 10mV
